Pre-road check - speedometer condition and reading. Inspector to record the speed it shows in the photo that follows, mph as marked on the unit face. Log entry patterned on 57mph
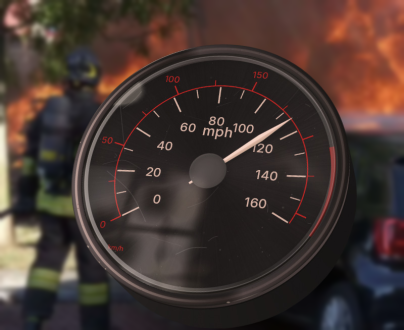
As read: 115mph
